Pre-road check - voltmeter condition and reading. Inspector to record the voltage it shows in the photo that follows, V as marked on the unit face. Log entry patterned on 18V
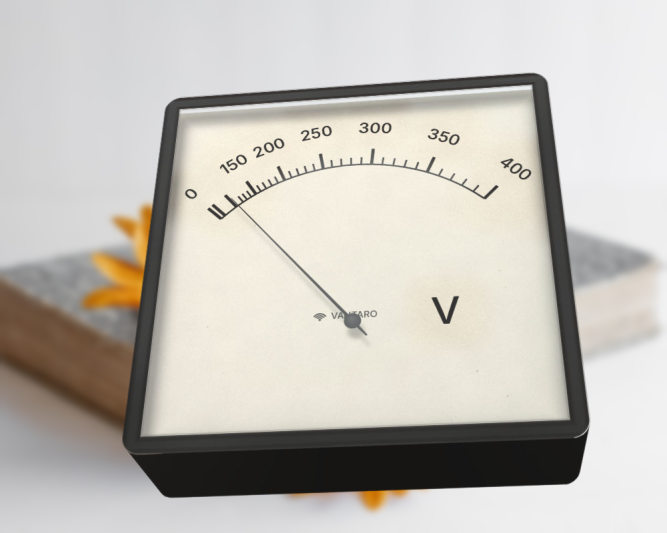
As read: 100V
